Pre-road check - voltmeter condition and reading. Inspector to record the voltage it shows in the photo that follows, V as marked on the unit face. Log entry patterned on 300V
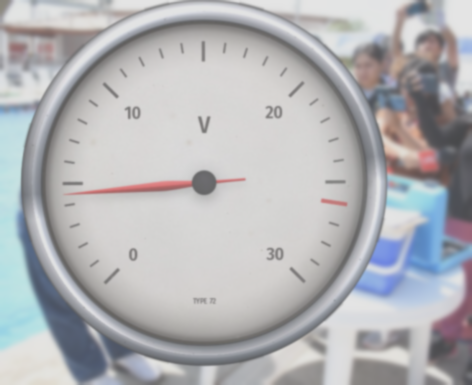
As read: 4.5V
